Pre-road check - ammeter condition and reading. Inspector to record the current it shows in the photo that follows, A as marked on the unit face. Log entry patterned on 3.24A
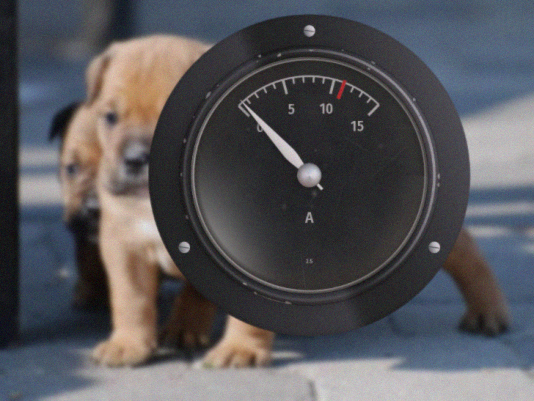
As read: 0.5A
